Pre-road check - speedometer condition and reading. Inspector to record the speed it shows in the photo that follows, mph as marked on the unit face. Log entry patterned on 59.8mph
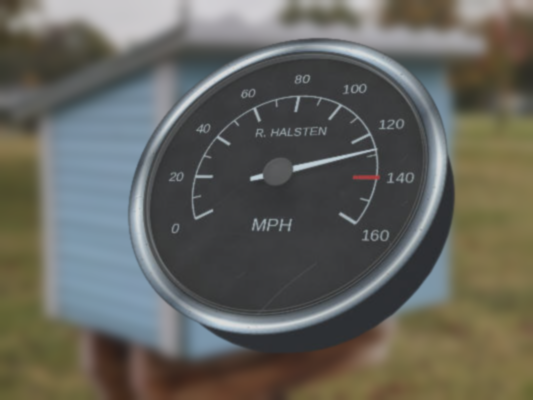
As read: 130mph
